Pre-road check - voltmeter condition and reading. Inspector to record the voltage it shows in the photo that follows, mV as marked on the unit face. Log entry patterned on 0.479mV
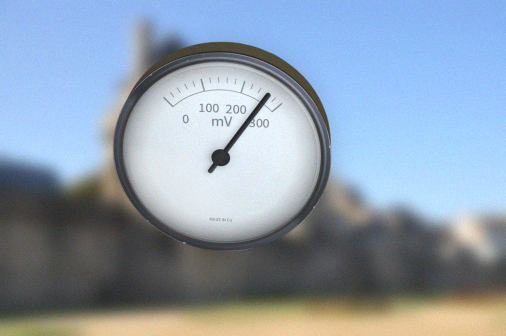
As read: 260mV
